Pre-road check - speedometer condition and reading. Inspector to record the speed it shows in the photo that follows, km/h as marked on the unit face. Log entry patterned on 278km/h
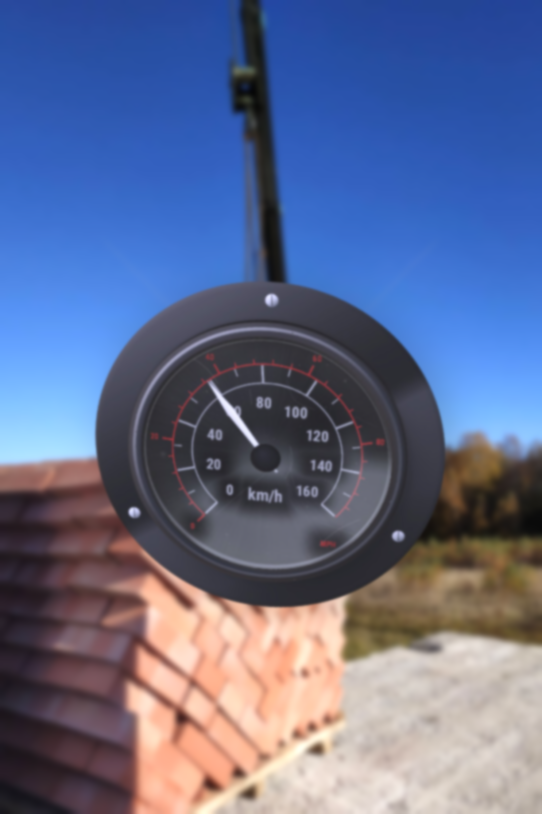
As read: 60km/h
